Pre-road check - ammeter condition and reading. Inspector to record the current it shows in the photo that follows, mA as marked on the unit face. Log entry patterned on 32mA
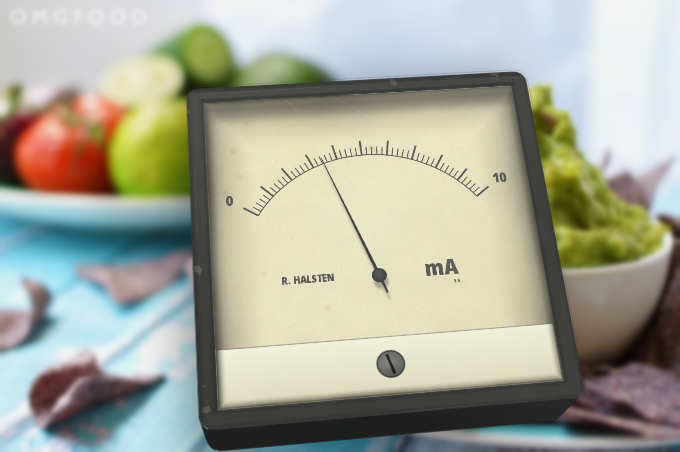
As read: 3.4mA
